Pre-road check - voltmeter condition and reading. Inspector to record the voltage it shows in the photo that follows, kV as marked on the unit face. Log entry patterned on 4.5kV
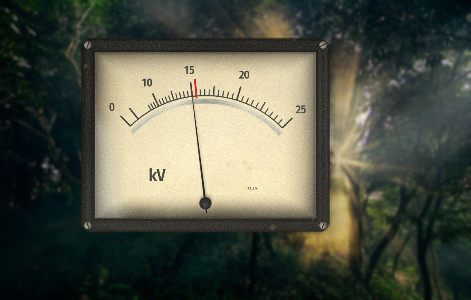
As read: 15kV
